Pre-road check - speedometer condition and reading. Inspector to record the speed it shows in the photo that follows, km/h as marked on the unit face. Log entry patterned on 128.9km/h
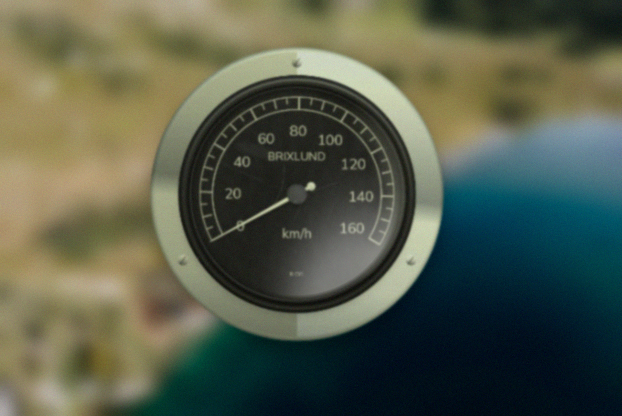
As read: 0km/h
